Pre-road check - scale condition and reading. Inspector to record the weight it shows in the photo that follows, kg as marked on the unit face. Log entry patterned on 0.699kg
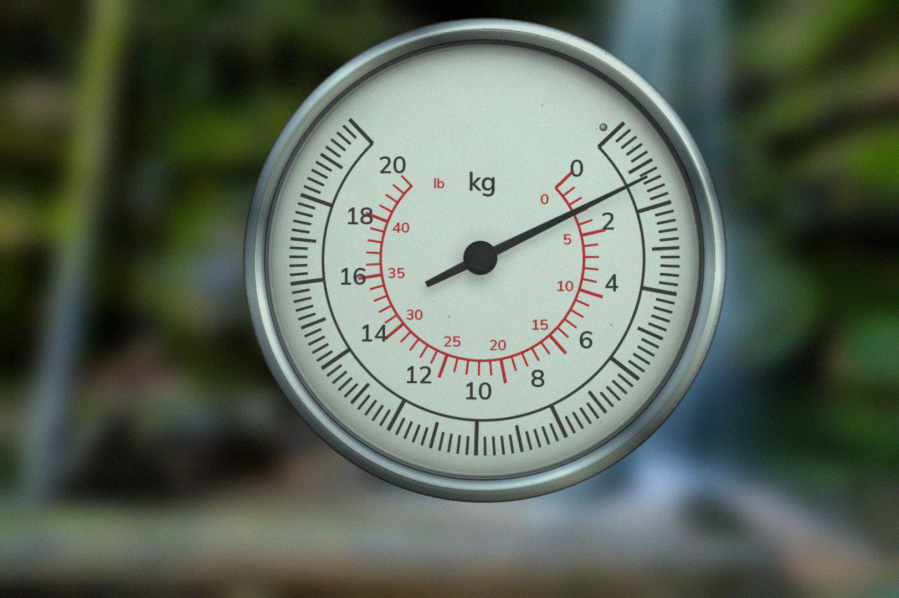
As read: 1.3kg
